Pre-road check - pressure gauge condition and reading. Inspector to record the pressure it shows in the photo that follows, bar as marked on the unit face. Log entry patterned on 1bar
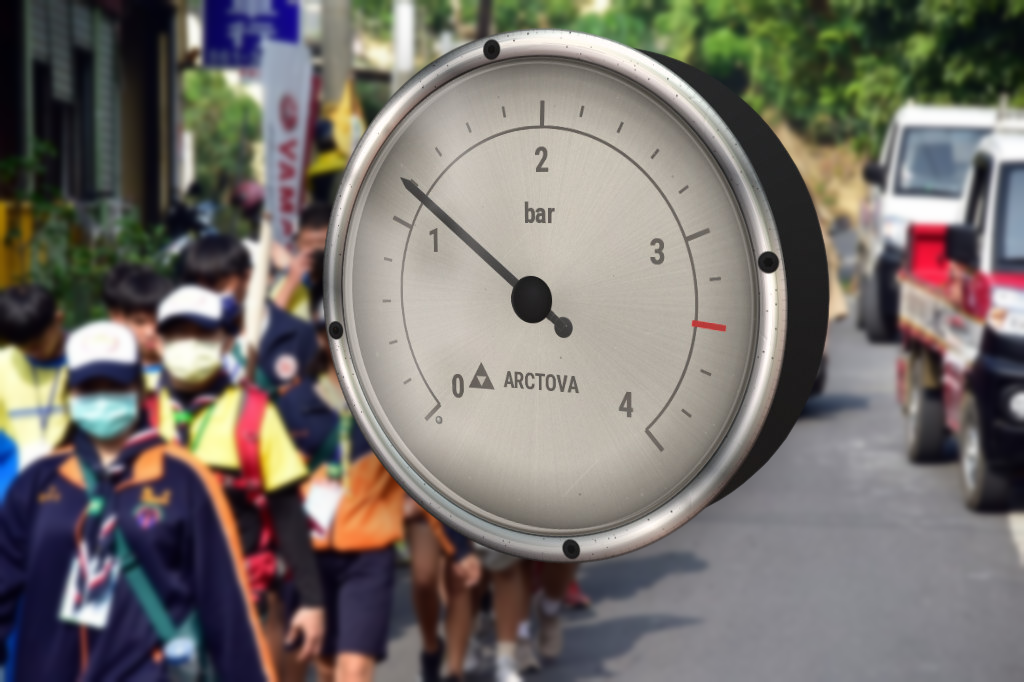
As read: 1.2bar
